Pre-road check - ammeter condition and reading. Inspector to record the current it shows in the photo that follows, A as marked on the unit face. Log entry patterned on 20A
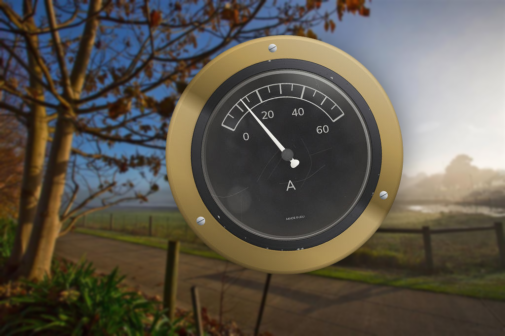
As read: 12.5A
